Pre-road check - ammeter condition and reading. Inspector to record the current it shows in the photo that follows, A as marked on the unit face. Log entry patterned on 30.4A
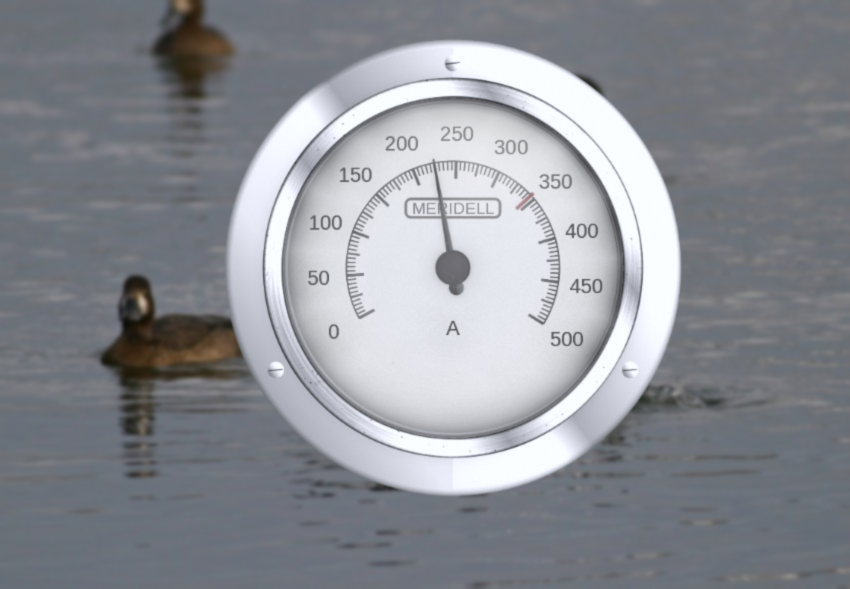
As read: 225A
